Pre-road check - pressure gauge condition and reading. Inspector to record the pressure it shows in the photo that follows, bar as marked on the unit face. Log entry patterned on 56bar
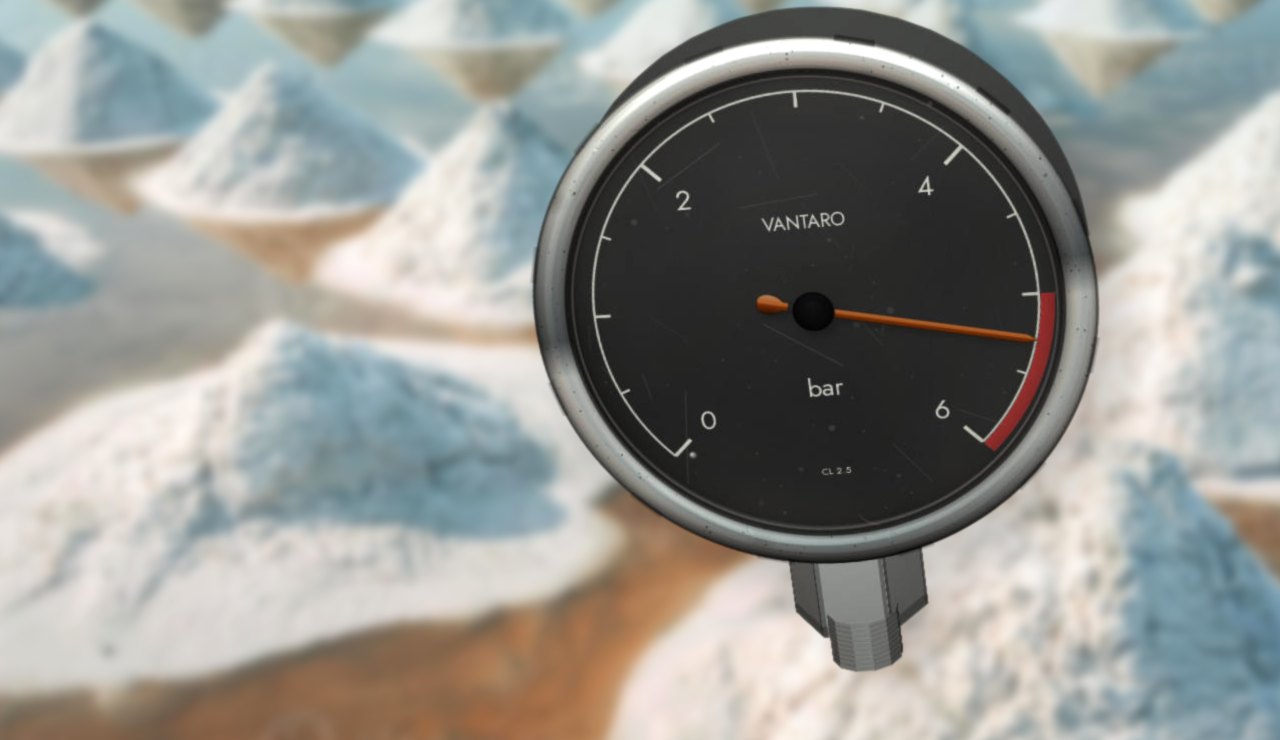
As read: 5.25bar
